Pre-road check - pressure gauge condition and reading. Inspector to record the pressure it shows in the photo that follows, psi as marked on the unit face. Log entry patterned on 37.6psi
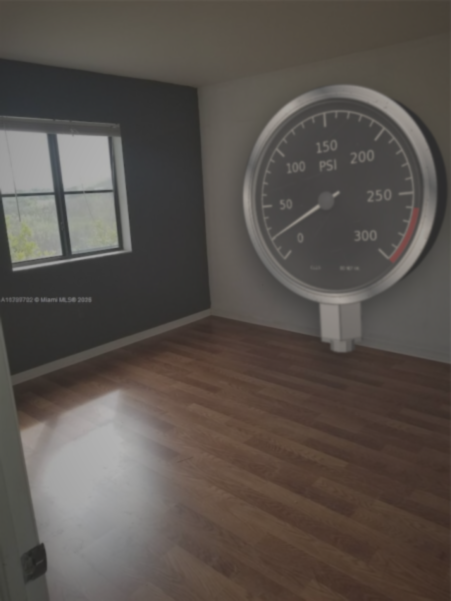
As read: 20psi
